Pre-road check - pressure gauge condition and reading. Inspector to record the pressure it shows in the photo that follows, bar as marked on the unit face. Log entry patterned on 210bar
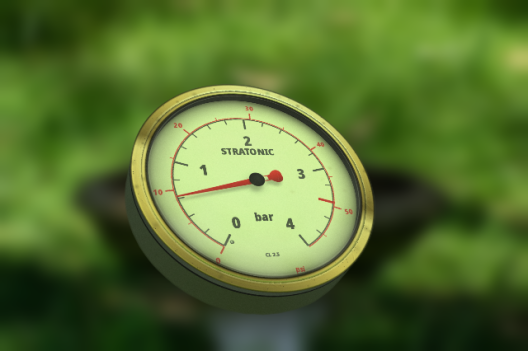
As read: 0.6bar
